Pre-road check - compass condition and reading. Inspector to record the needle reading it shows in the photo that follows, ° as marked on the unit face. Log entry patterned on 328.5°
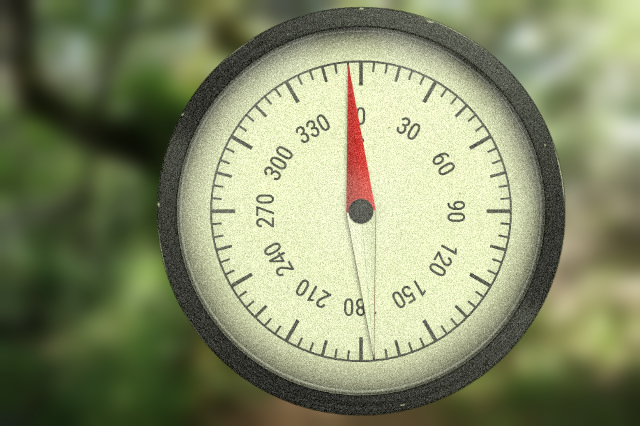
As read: 355°
